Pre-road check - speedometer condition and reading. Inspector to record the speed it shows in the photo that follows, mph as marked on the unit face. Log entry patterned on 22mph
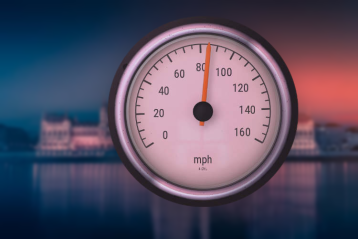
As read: 85mph
